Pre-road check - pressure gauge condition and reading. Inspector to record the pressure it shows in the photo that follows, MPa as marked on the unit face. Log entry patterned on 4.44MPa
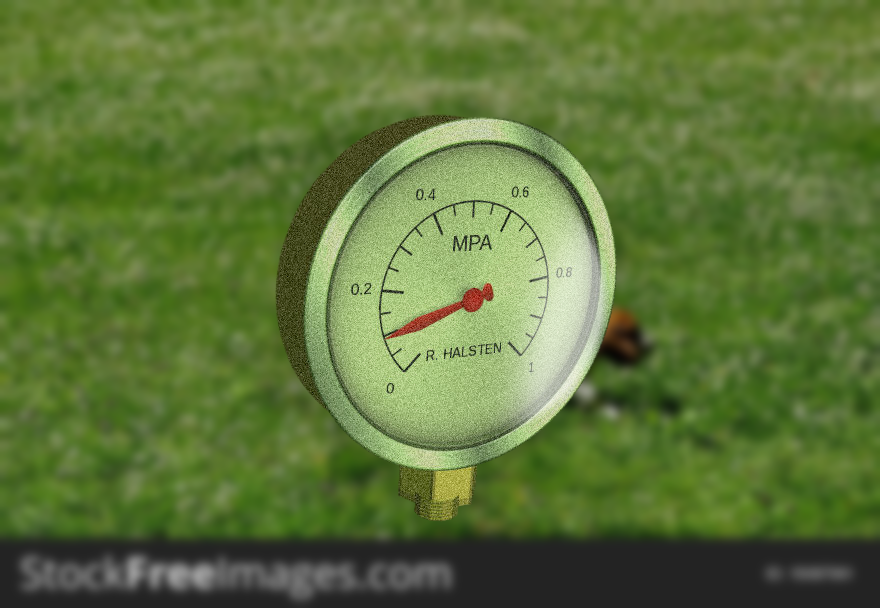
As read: 0.1MPa
